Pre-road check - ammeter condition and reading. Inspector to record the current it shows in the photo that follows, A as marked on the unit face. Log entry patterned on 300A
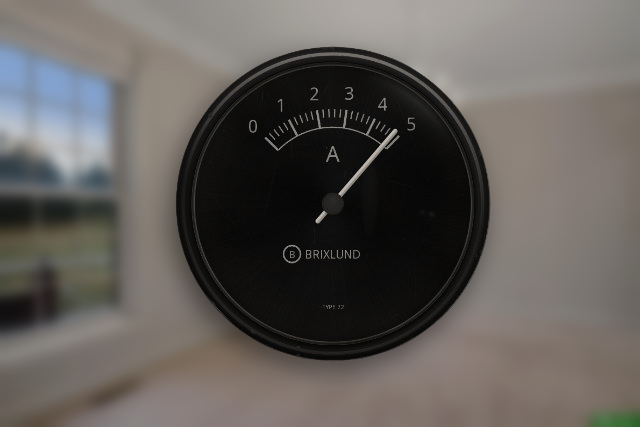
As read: 4.8A
